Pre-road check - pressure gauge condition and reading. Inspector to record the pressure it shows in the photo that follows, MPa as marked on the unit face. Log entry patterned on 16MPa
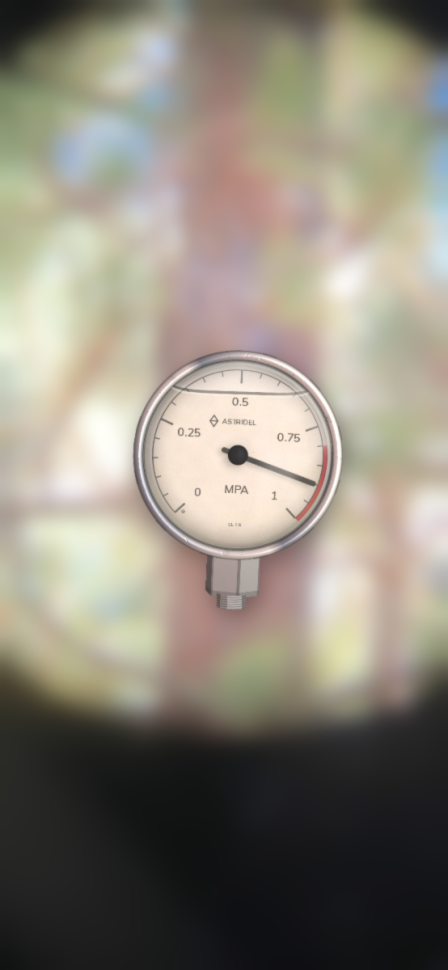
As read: 0.9MPa
